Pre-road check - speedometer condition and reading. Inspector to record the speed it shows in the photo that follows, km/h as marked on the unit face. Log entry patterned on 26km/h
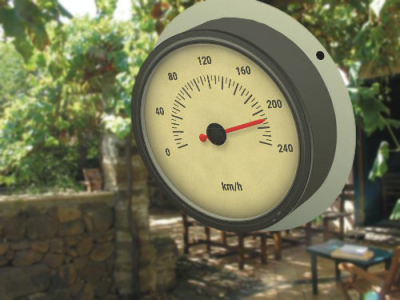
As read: 210km/h
